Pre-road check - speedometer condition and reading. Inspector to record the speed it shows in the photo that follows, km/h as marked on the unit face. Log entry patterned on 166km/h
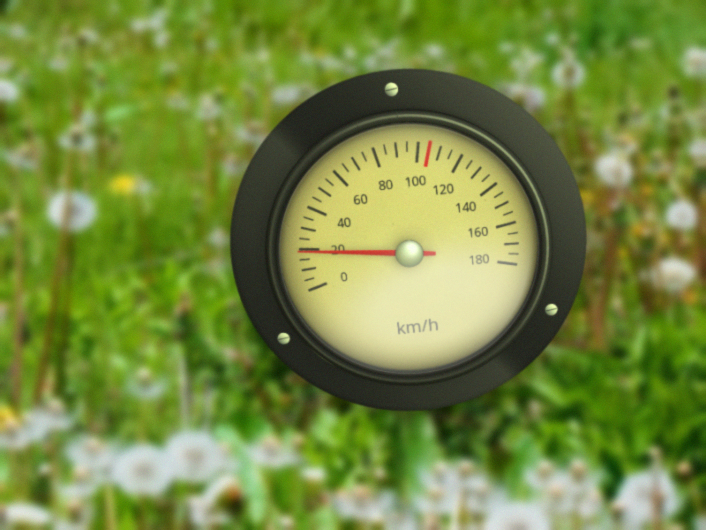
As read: 20km/h
